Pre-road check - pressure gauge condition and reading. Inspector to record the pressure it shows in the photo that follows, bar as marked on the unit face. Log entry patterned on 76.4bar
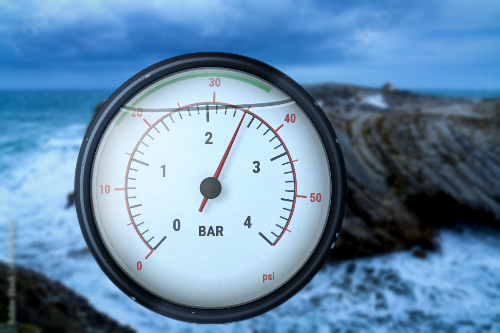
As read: 2.4bar
